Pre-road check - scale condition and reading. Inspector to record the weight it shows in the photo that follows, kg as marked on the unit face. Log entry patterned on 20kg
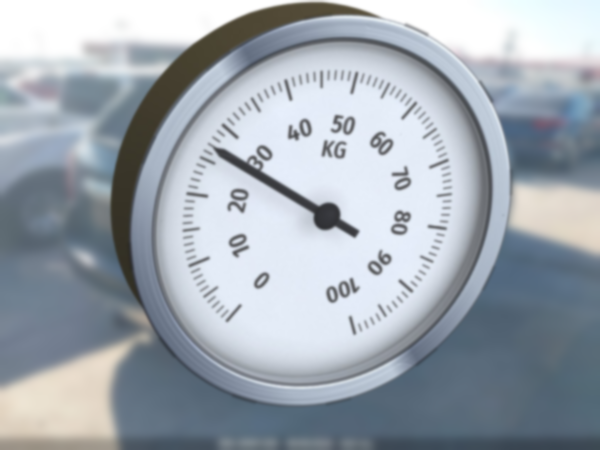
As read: 27kg
